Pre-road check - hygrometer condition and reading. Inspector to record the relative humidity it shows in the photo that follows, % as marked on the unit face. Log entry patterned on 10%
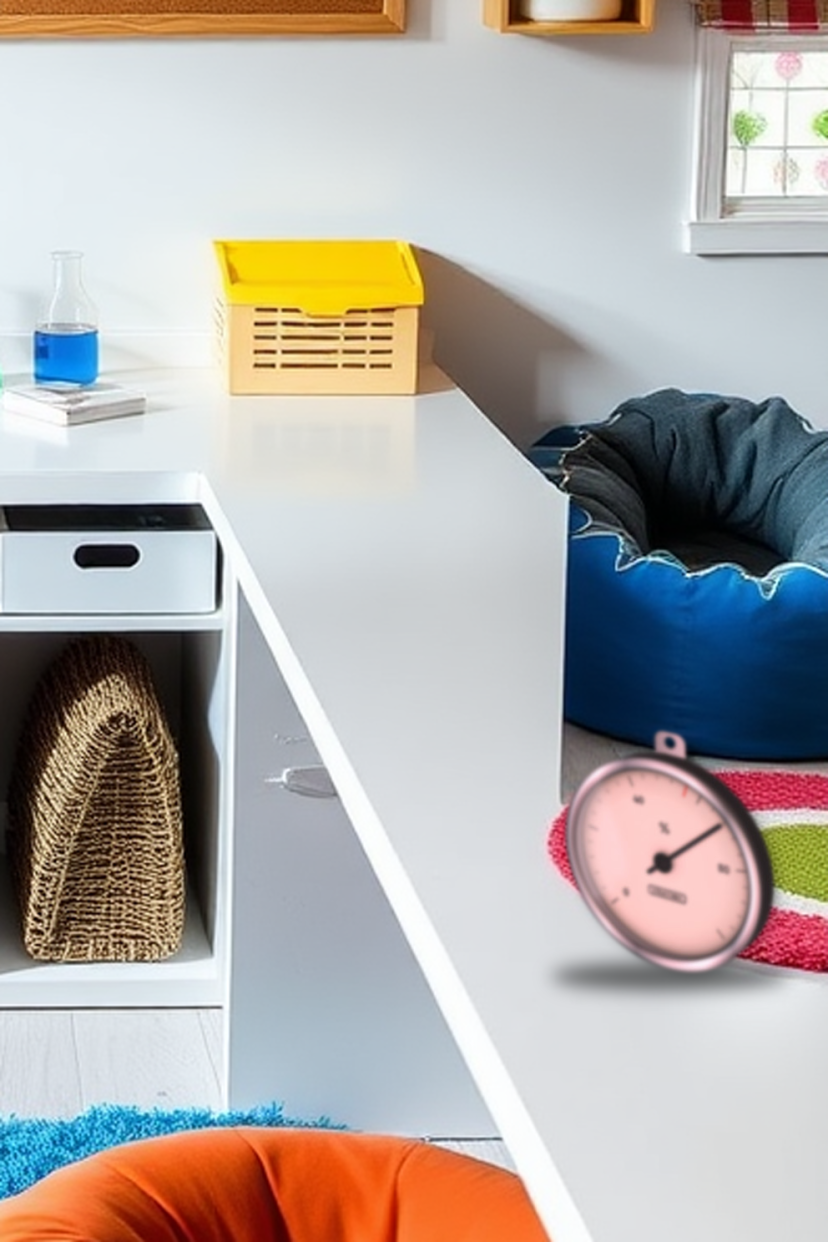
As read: 68%
